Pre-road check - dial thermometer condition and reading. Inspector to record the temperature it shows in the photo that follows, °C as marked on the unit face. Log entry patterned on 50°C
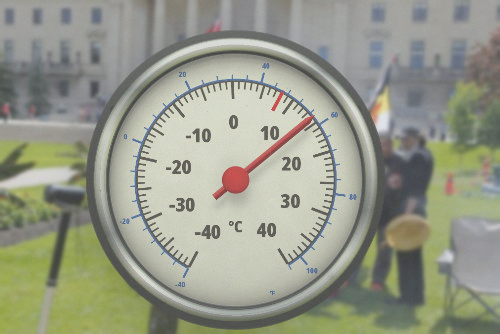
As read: 14°C
